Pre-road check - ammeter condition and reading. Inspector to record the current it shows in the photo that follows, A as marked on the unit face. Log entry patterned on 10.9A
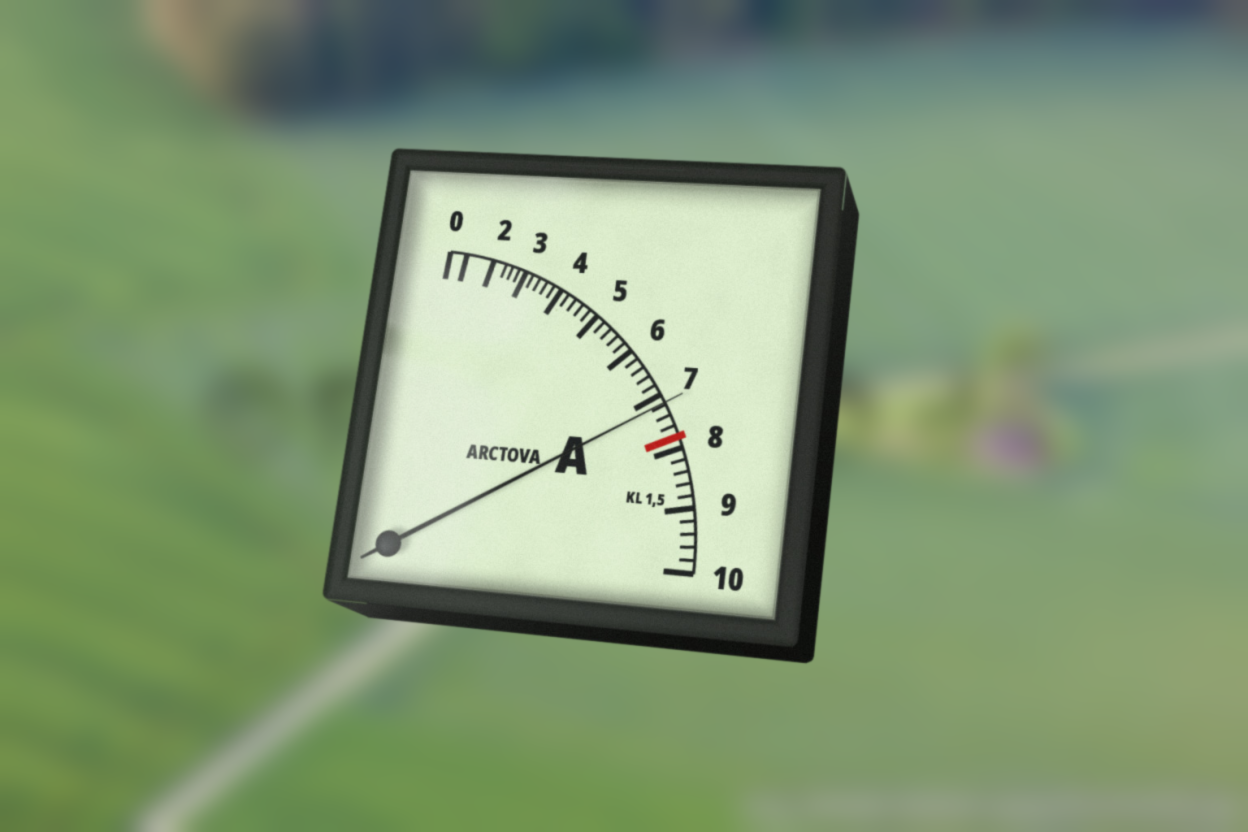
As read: 7.2A
